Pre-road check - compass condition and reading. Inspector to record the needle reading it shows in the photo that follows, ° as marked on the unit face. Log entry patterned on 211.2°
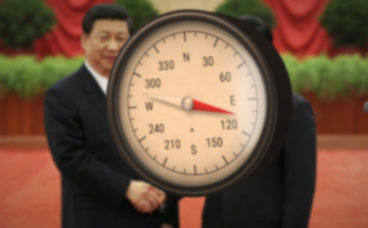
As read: 105°
